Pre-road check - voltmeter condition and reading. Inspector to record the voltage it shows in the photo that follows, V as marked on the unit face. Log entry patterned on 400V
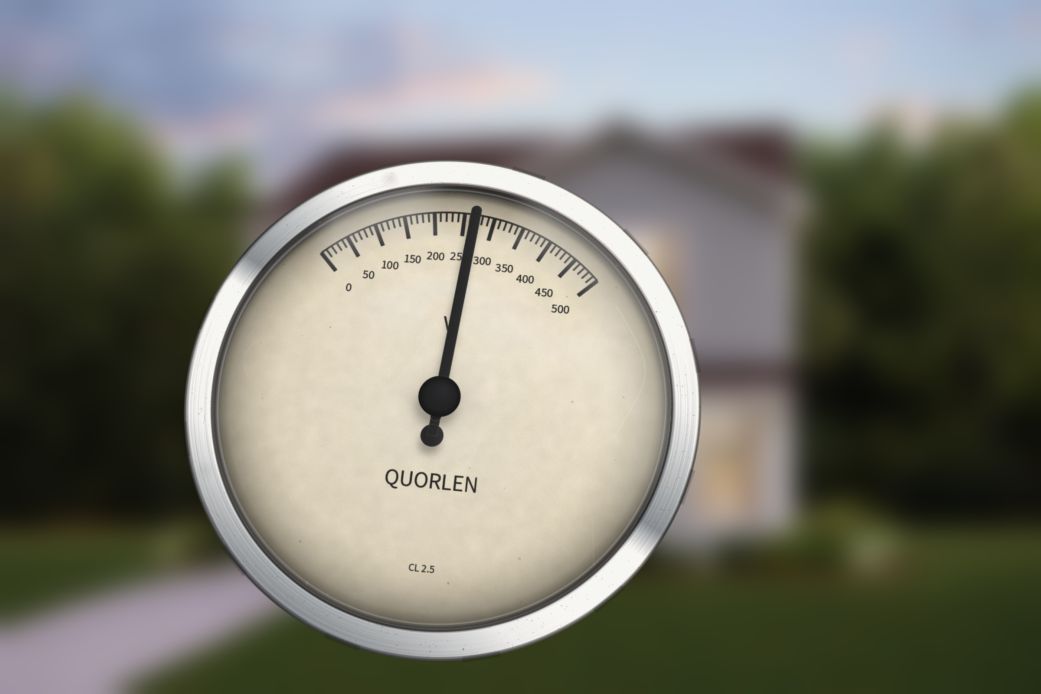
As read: 270V
